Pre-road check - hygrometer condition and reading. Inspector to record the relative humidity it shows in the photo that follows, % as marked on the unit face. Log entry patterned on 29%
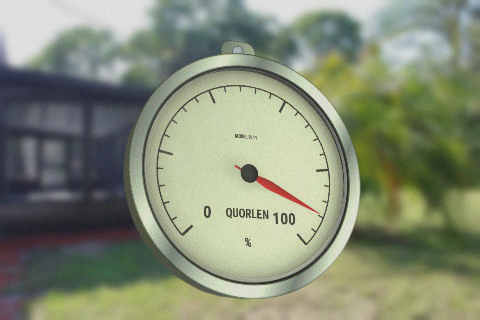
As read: 92%
